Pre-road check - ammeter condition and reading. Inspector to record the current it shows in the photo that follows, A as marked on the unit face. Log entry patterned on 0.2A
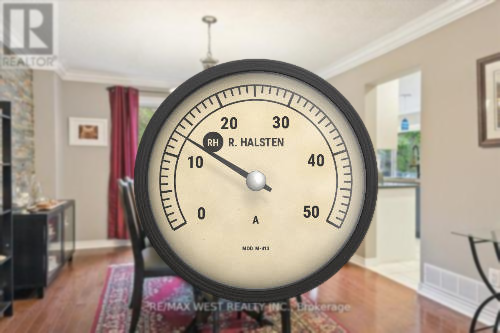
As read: 13A
